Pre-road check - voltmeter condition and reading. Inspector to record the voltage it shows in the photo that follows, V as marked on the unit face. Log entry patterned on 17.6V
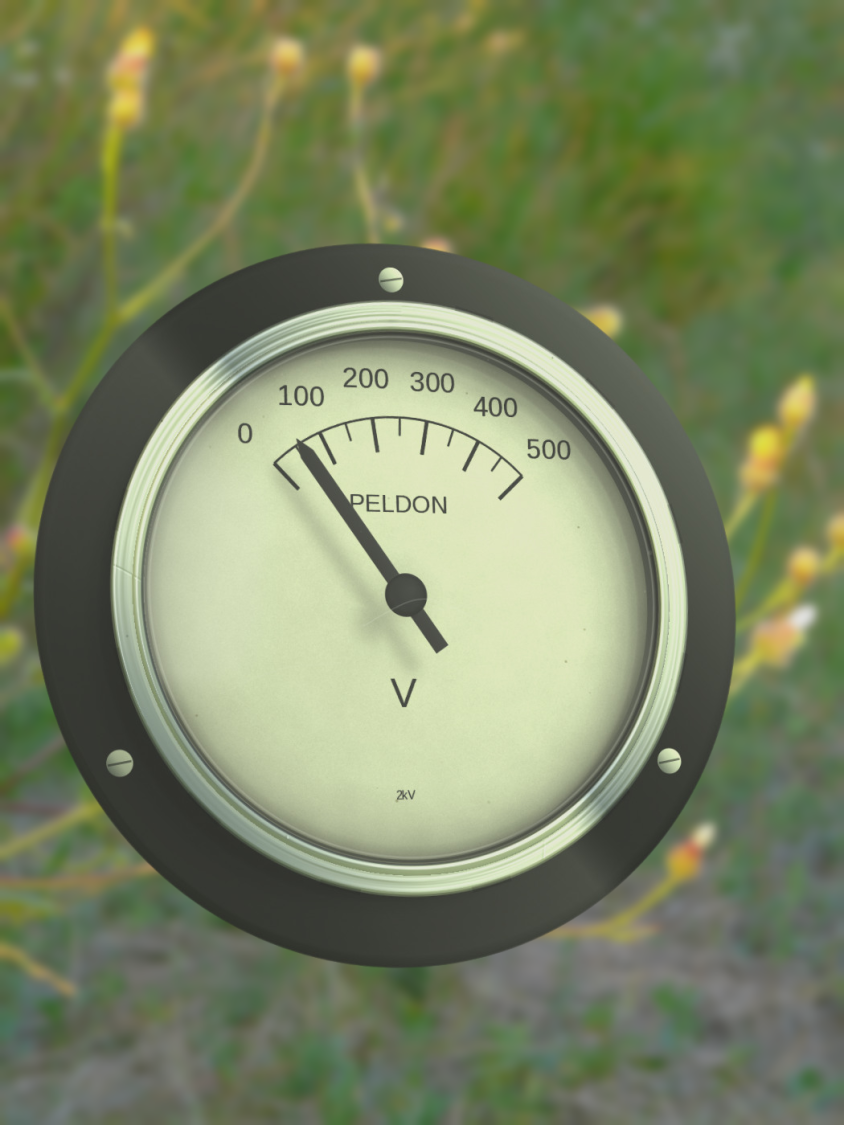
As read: 50V
